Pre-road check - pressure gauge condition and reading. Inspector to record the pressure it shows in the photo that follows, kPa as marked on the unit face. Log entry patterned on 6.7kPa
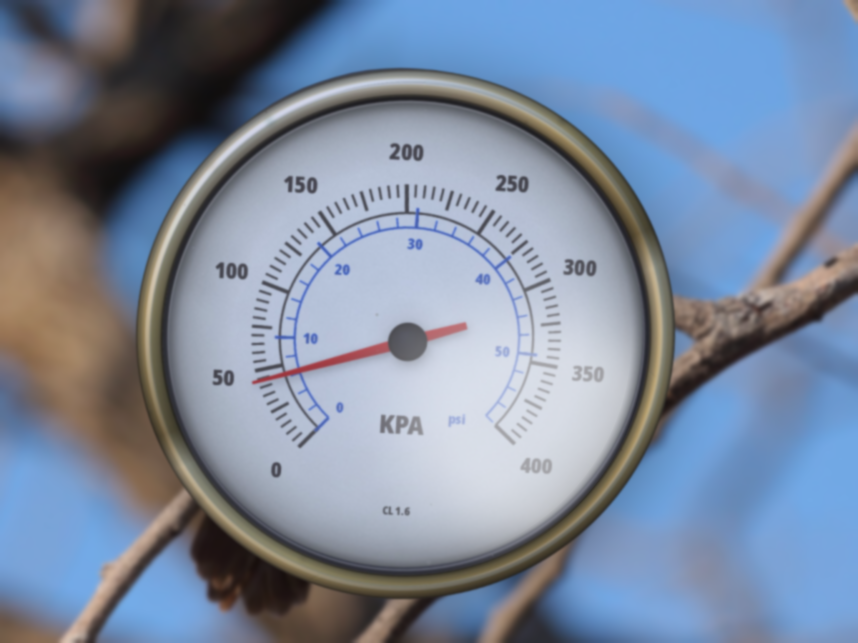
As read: 45kPa
